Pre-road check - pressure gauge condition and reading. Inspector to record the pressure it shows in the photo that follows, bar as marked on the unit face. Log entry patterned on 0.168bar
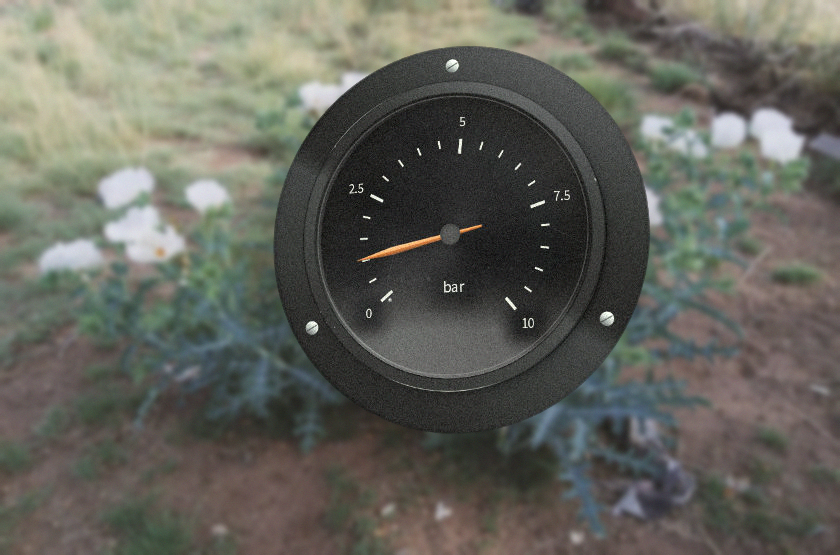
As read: 1bar
